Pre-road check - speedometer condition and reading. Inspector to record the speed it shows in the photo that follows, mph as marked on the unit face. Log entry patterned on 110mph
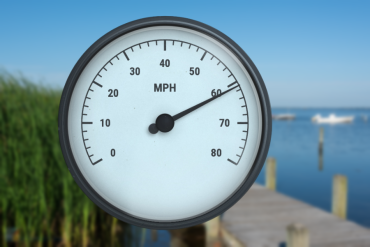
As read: 61mph
